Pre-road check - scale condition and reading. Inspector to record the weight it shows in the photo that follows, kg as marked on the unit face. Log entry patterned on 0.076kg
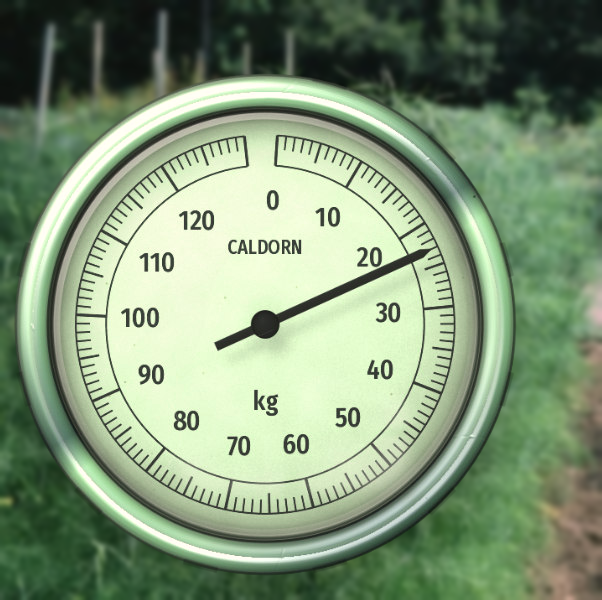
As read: 23kg
